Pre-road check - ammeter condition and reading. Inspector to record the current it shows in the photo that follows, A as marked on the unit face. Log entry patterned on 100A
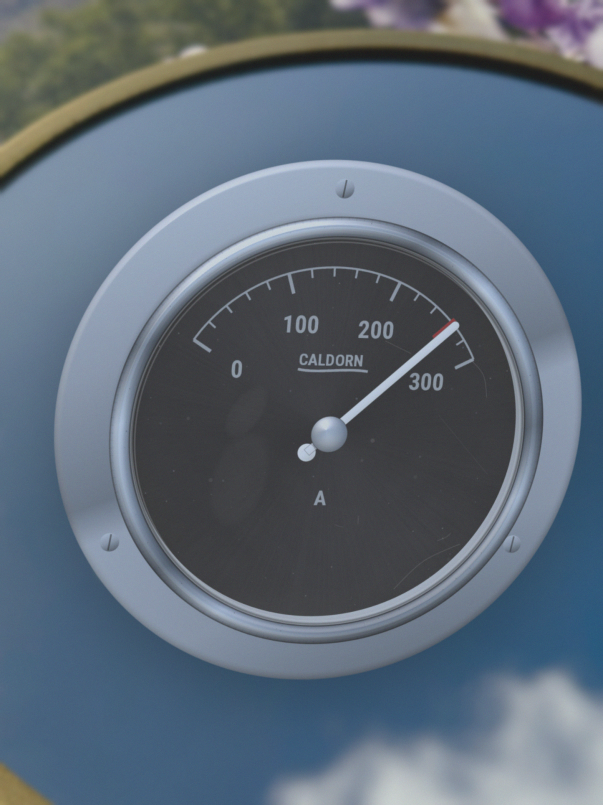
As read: 260A
